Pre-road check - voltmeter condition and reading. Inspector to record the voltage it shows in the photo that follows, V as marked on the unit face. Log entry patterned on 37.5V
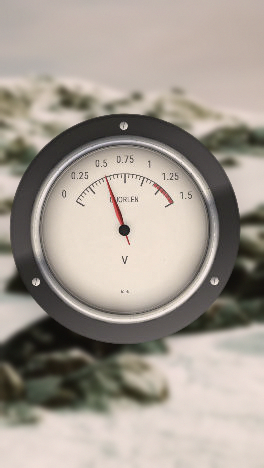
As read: 0.5V
